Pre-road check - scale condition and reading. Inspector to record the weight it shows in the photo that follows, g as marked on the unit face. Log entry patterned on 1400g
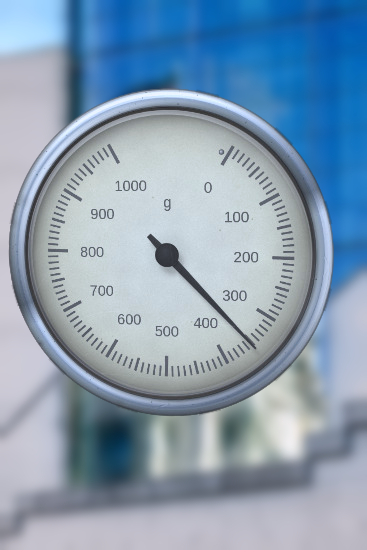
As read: 350g
